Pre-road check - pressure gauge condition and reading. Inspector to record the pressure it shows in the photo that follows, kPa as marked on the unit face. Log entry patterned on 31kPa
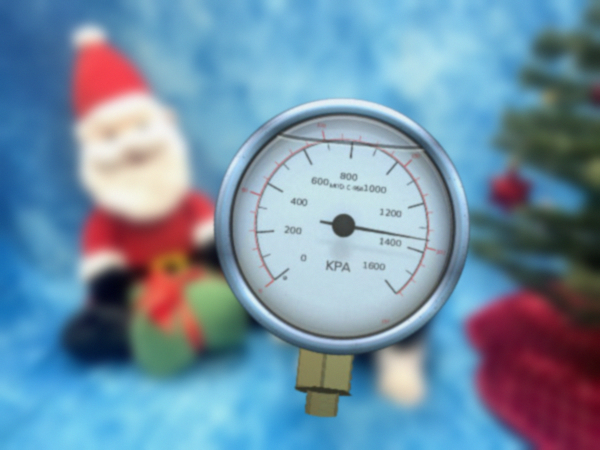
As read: 1350kPa
